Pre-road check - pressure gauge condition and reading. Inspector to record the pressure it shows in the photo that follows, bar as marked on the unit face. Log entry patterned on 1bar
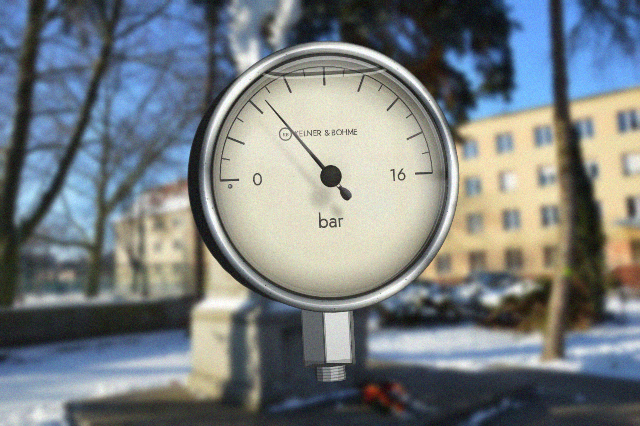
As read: 4.5bar
